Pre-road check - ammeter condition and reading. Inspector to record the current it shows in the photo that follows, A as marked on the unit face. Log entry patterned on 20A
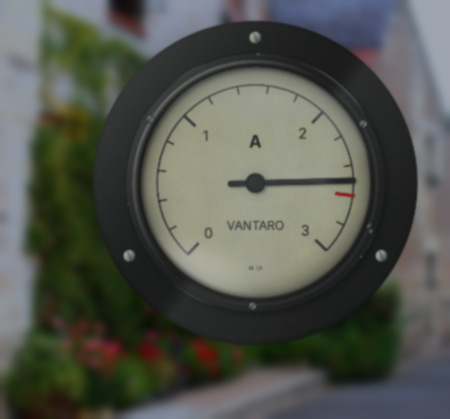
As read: 2.5A
